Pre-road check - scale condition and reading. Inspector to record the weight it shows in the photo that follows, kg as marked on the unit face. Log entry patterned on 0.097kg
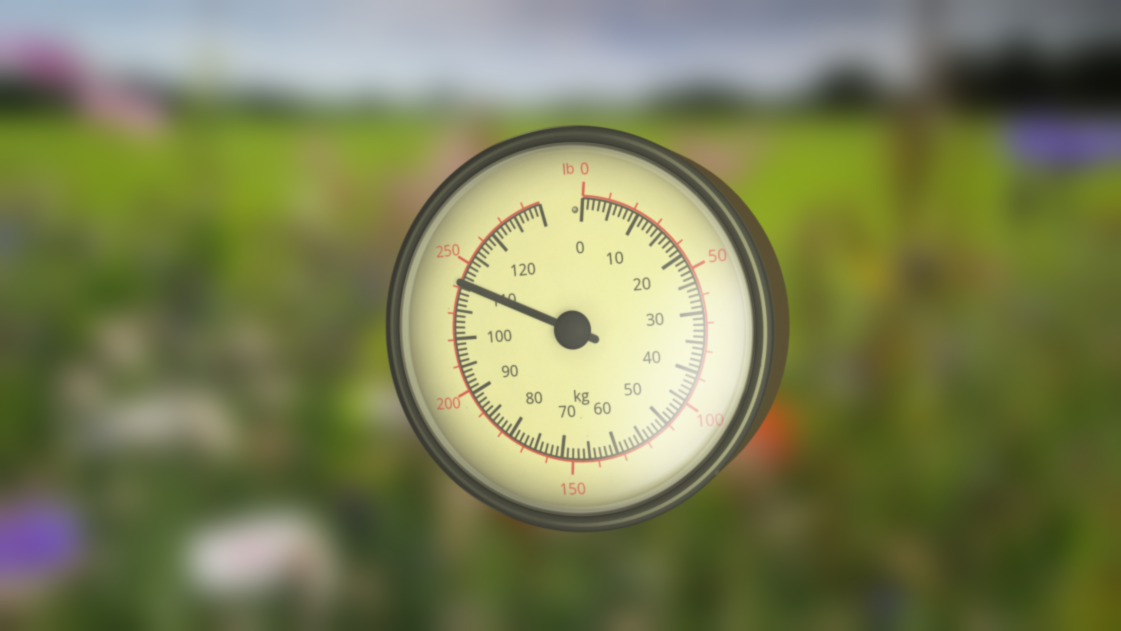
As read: 110kg
